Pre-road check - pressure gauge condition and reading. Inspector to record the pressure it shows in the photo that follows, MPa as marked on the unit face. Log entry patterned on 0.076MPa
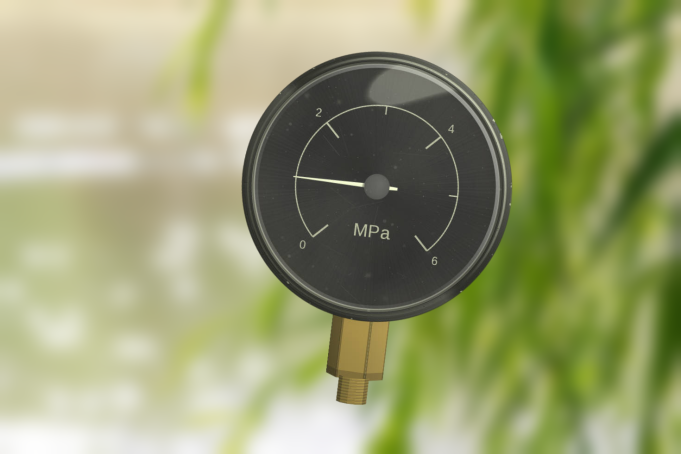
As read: 1MPa
